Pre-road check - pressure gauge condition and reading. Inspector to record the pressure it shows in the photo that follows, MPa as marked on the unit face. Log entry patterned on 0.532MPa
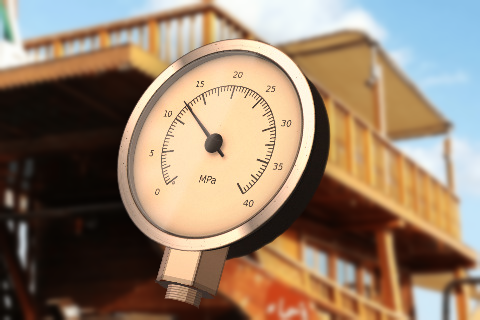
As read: 12.5MPa
